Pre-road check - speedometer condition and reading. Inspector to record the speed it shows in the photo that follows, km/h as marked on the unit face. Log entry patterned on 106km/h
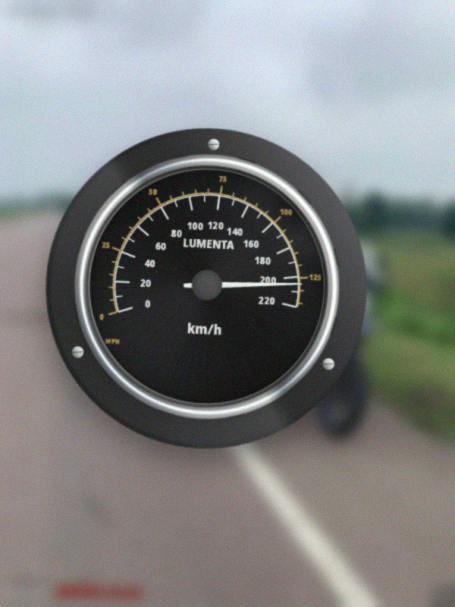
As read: 205km/h
